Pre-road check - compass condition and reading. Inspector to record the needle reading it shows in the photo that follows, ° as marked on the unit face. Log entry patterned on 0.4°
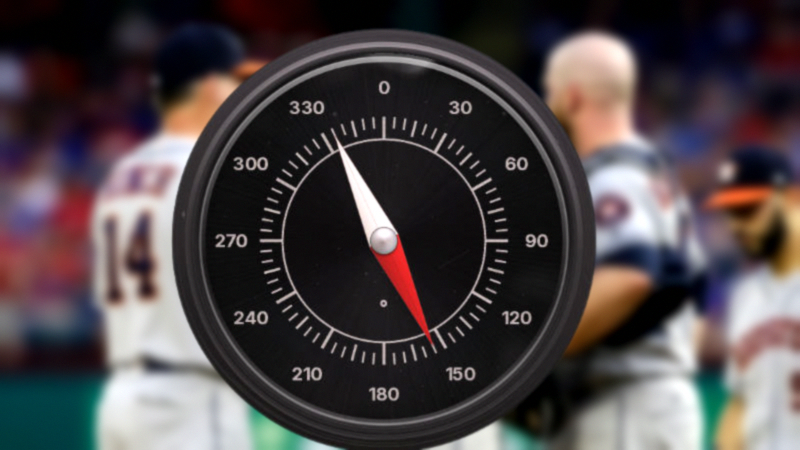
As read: 155°
